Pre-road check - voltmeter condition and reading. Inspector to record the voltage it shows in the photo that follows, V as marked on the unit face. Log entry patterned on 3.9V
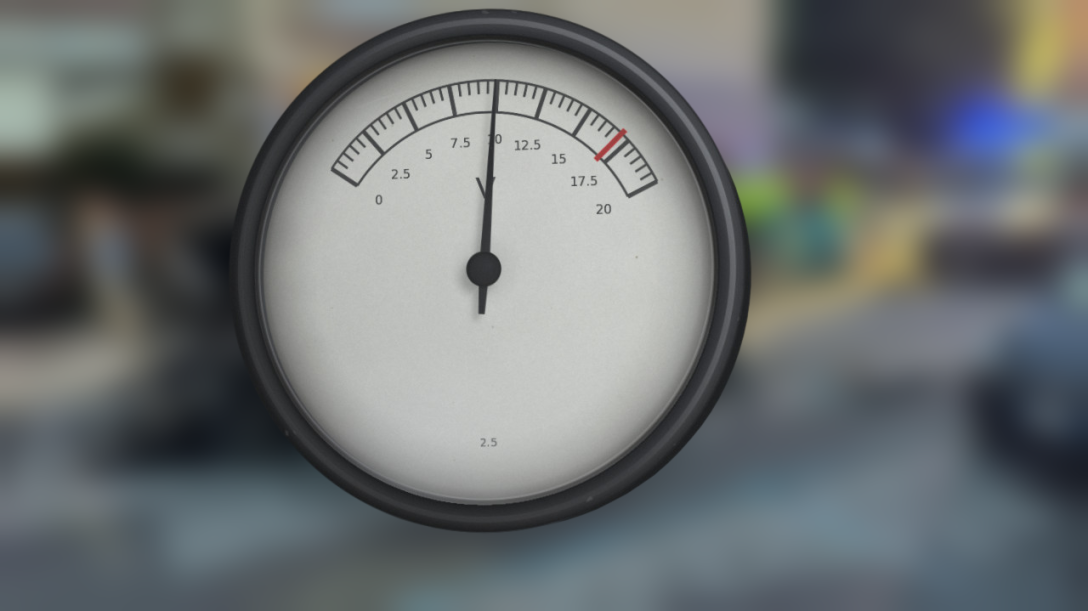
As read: 10V
